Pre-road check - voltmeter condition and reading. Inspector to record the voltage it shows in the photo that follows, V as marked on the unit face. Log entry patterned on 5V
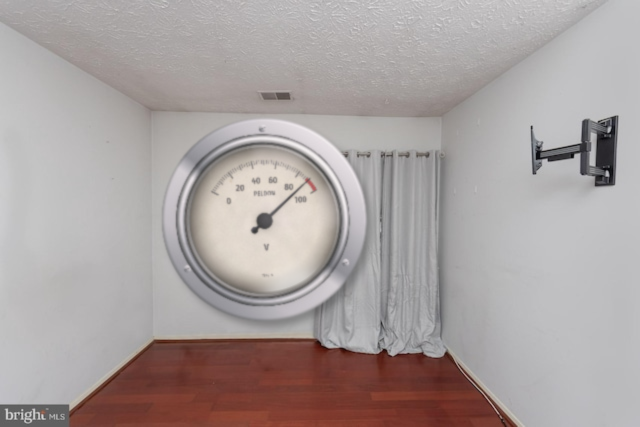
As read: 90V
